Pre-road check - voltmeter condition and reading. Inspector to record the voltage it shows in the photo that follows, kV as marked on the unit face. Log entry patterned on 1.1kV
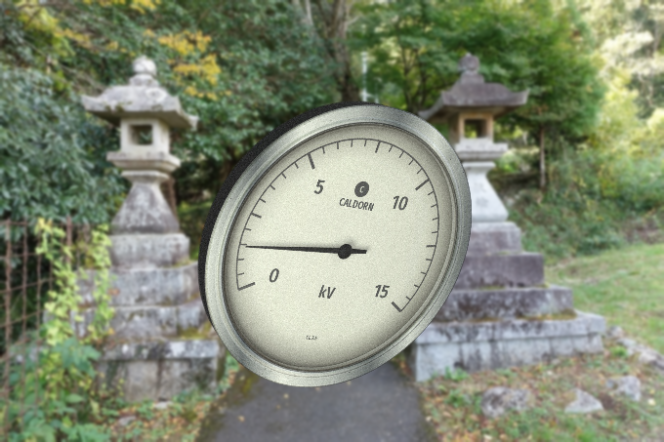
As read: 1.5kV
